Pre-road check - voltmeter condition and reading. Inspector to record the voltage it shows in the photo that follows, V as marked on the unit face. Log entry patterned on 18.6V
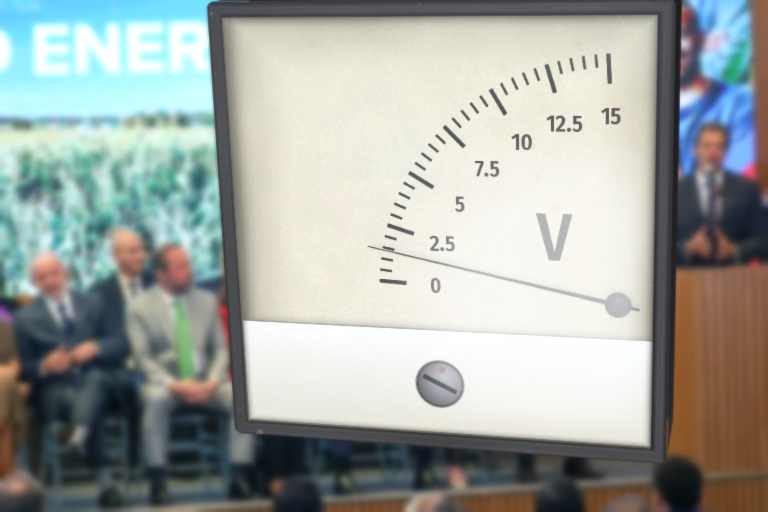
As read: 1.5V
